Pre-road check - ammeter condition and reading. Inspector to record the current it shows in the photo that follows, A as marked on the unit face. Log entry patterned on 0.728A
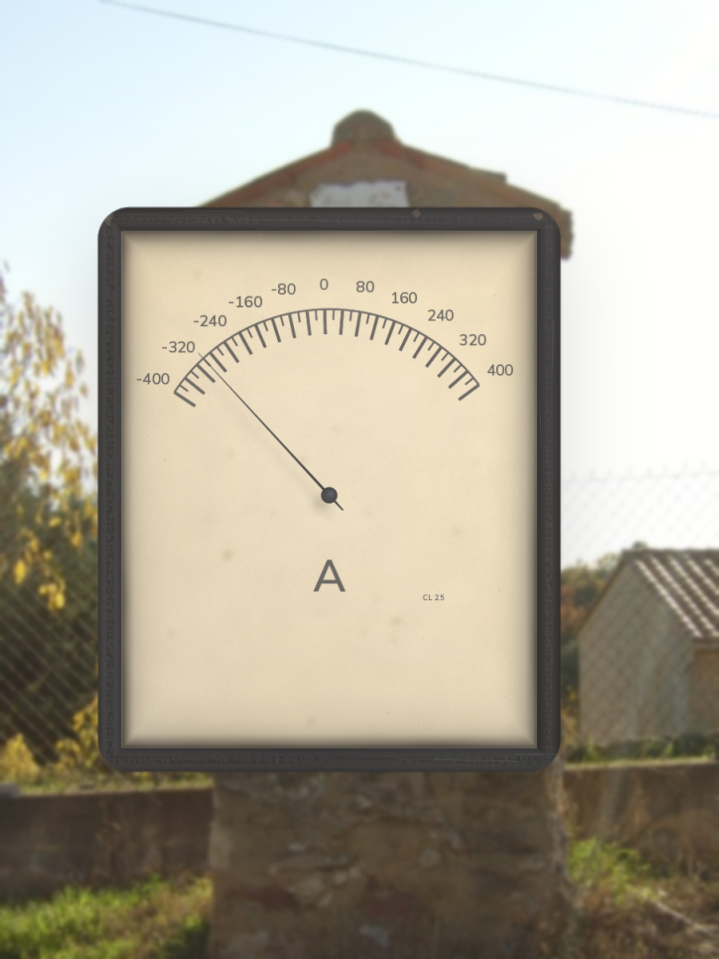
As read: -300A
